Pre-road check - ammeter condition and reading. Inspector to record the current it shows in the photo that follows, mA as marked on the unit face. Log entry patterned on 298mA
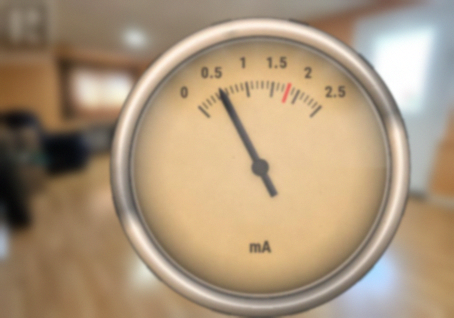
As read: 0.5mA
